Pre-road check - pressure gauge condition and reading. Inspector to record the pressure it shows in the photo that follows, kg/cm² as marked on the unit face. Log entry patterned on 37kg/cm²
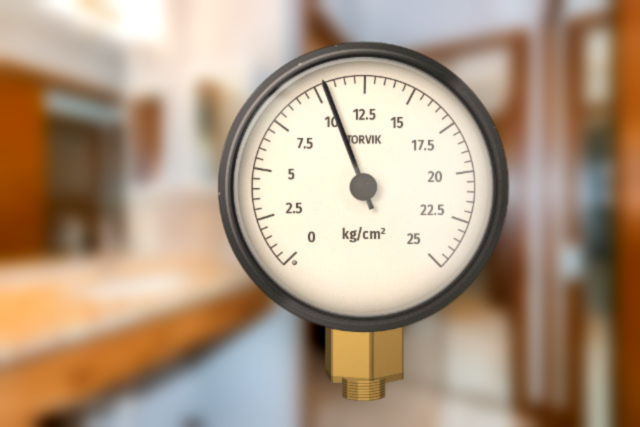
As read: 10.5kg/cm²
